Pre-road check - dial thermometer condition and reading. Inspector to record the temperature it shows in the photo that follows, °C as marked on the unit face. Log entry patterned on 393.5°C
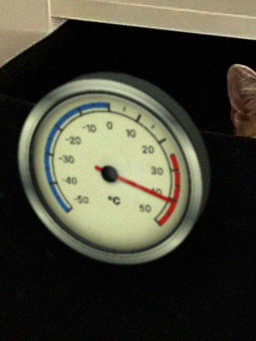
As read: 40°C
